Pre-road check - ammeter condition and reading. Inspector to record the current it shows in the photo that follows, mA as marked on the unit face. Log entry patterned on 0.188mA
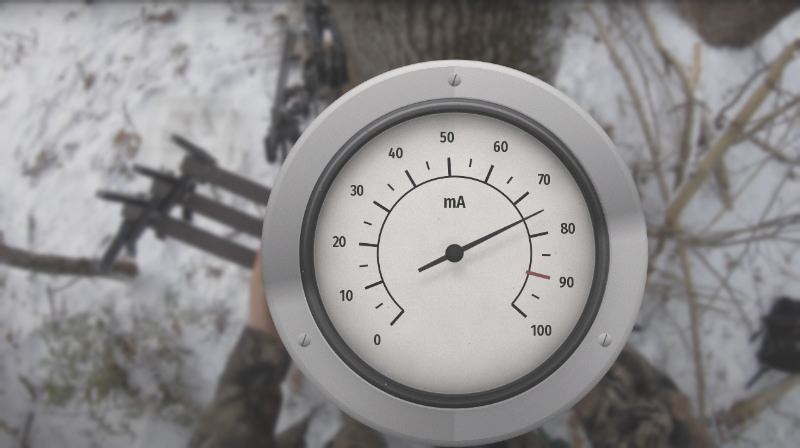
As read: 75mA
